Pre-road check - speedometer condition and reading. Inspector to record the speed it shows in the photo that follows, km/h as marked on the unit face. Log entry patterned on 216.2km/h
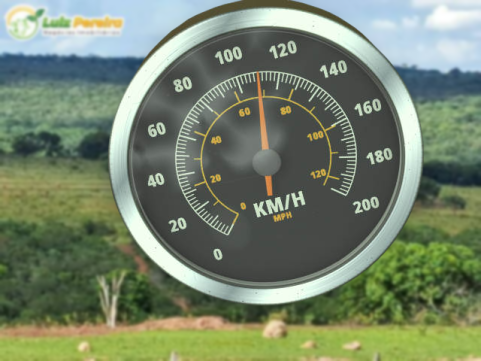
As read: 110km/h
